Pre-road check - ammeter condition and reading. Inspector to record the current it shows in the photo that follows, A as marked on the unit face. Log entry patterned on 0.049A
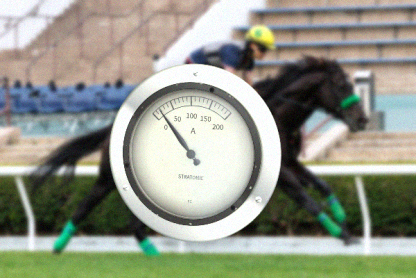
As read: 20A
